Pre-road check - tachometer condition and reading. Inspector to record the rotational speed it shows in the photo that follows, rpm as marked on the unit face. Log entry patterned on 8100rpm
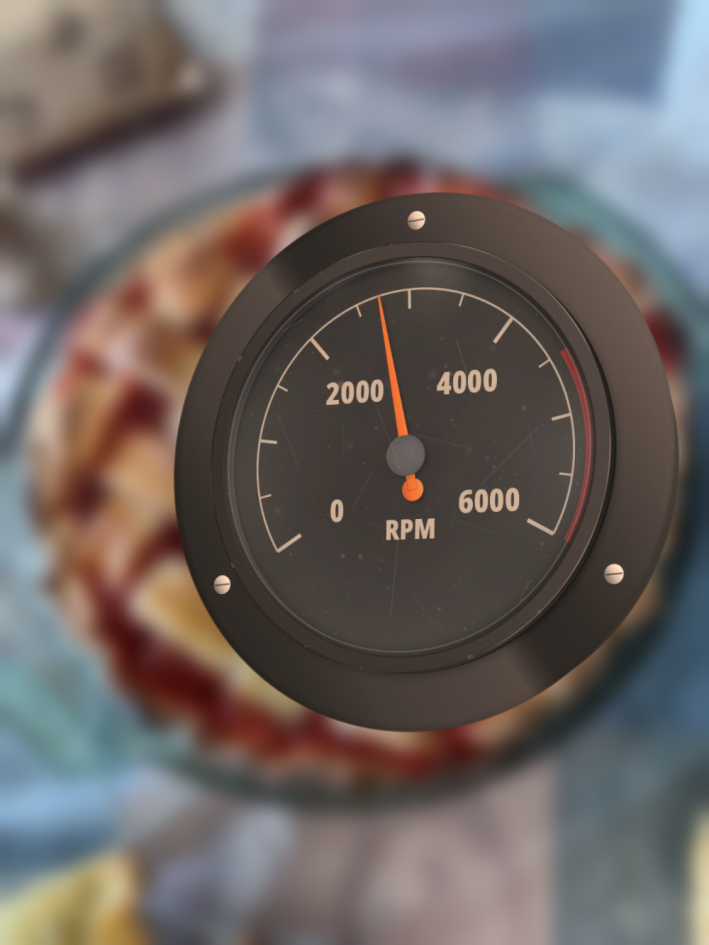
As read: 2750rpm
